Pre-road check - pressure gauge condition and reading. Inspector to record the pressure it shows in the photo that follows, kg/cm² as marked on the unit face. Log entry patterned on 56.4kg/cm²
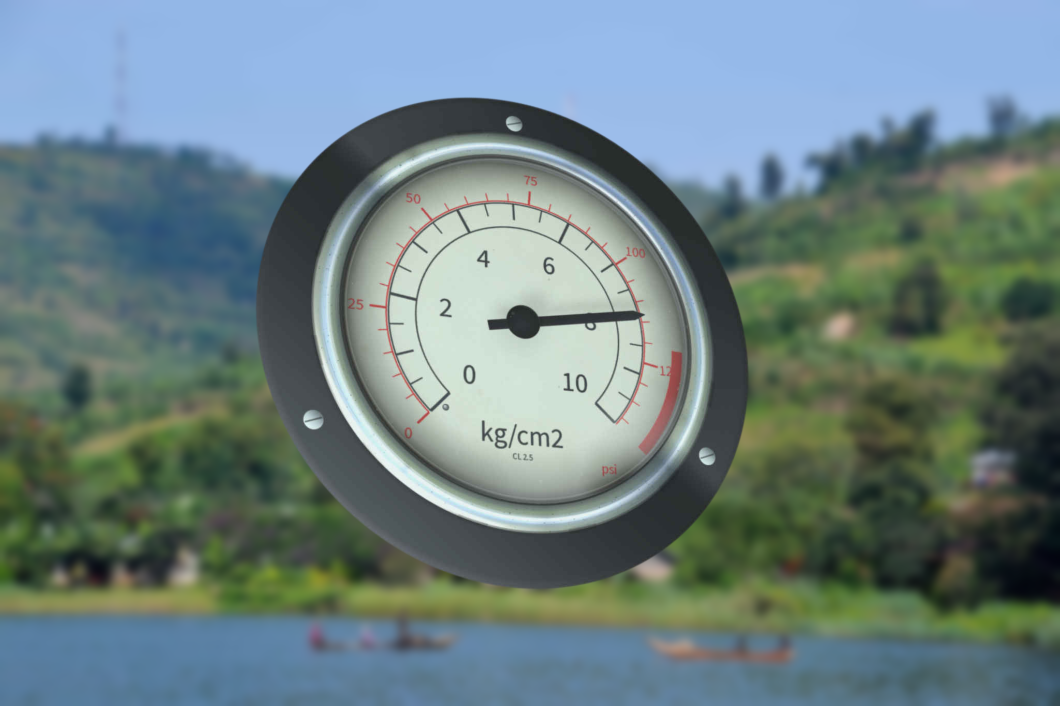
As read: 8kg/cm²
